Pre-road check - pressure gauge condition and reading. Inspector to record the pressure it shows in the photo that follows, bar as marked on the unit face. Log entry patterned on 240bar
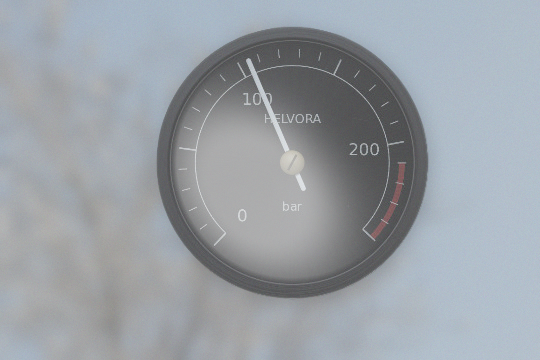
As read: 105bar
